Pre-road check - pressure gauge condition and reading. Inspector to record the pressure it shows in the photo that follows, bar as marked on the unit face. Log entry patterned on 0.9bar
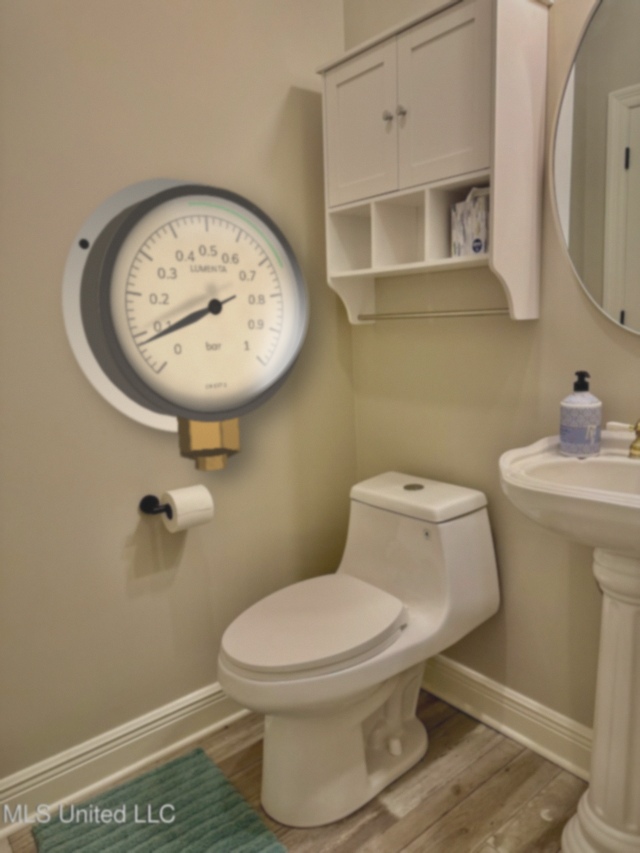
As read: 0.08bar
